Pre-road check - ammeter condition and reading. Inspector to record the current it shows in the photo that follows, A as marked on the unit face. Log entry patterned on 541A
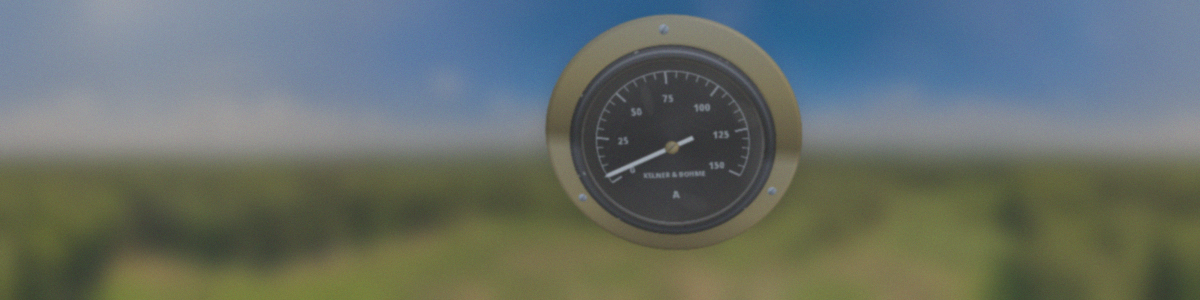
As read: 5A
